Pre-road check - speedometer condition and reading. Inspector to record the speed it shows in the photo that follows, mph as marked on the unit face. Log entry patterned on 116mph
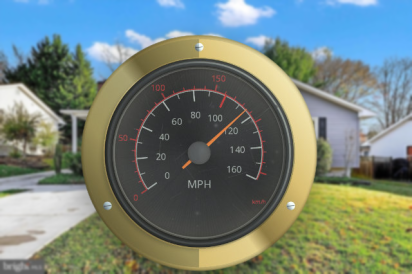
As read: 115mph
